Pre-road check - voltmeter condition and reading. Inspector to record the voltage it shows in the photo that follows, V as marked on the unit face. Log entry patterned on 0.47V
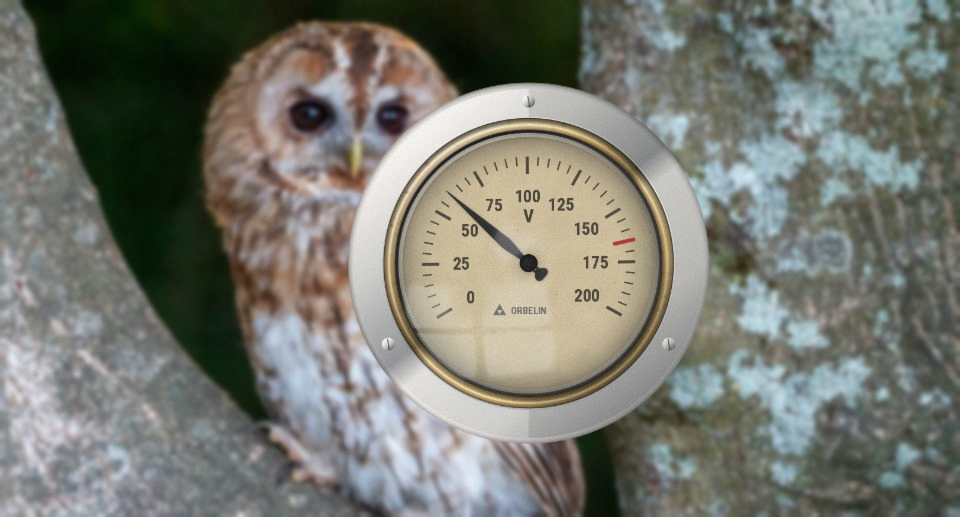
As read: 60V
